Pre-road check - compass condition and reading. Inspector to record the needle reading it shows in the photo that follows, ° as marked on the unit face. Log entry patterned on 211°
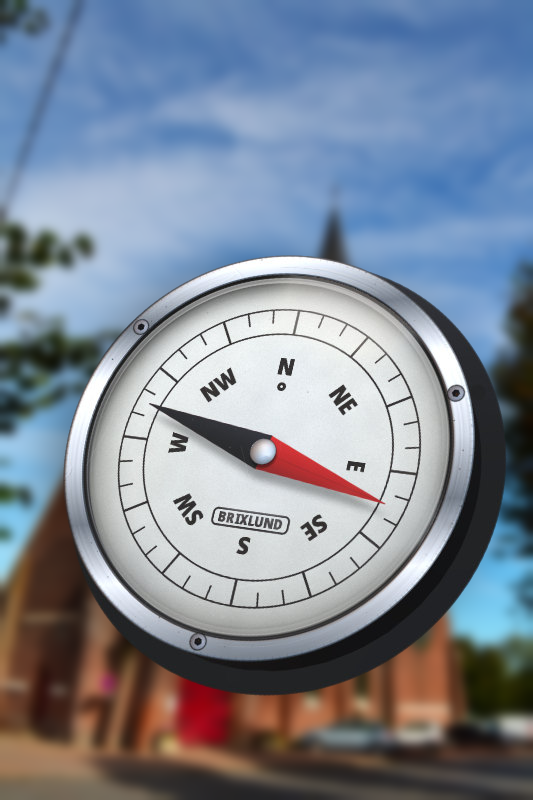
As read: 105°
